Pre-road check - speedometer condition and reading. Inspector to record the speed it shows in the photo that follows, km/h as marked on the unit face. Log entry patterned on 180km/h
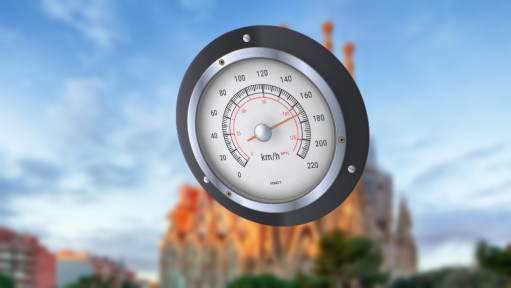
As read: 170km/h
